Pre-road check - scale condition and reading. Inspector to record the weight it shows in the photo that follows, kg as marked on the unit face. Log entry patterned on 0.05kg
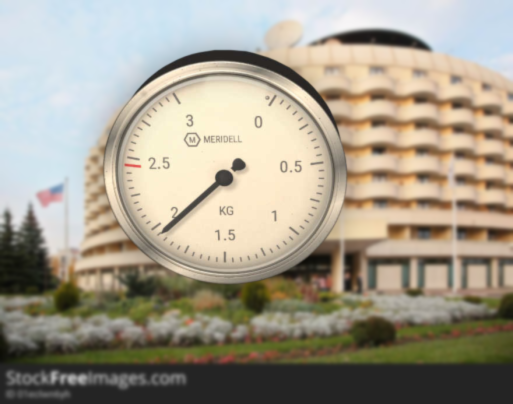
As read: 1.95kg
